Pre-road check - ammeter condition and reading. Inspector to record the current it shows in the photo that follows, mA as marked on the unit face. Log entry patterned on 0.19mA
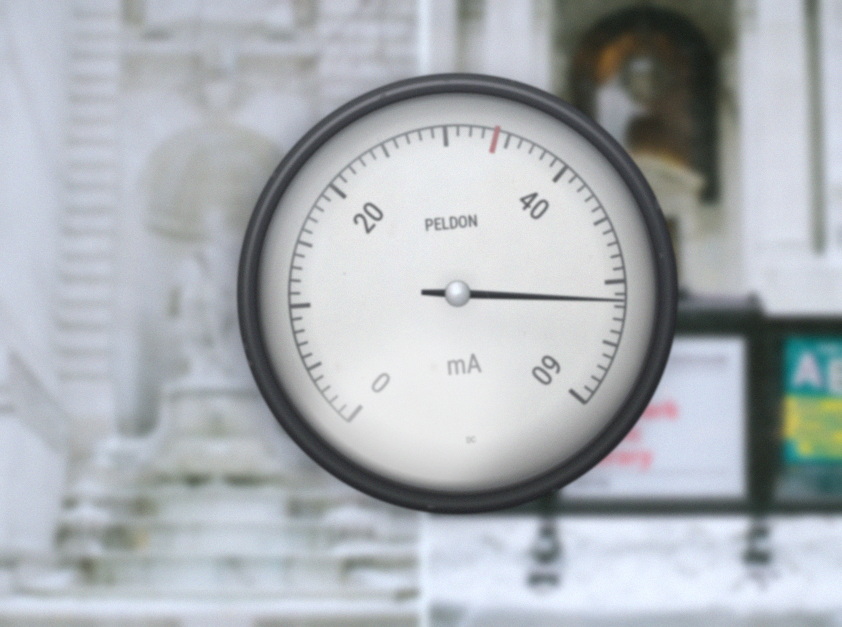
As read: 51.5mA
